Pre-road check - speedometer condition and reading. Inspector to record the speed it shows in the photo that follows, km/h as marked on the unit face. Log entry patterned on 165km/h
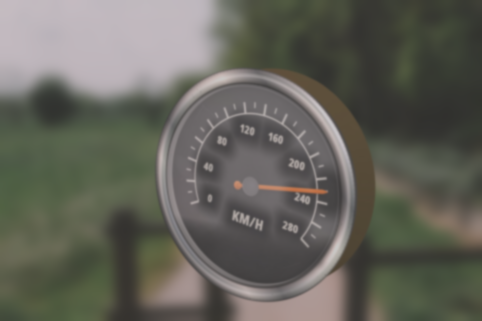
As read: 230km/h
